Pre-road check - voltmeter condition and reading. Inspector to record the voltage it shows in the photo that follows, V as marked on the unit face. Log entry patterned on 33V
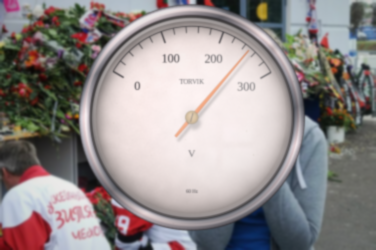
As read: 250V
